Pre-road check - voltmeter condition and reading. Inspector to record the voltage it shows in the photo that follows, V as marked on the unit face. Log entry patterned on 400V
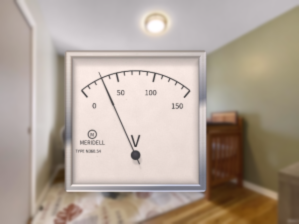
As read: 30V
